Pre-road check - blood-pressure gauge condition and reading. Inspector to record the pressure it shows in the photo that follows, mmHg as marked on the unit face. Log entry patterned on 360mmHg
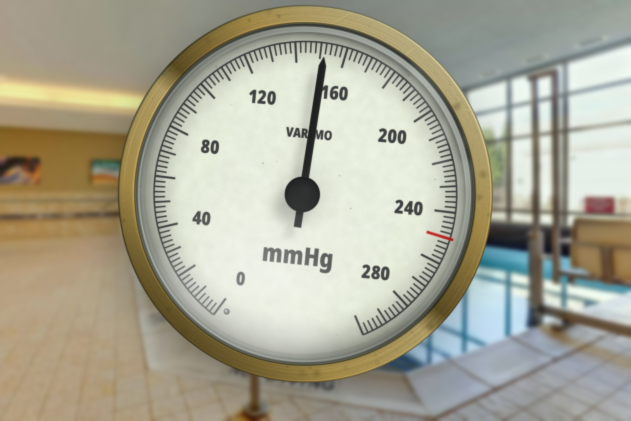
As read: 152mmHg
